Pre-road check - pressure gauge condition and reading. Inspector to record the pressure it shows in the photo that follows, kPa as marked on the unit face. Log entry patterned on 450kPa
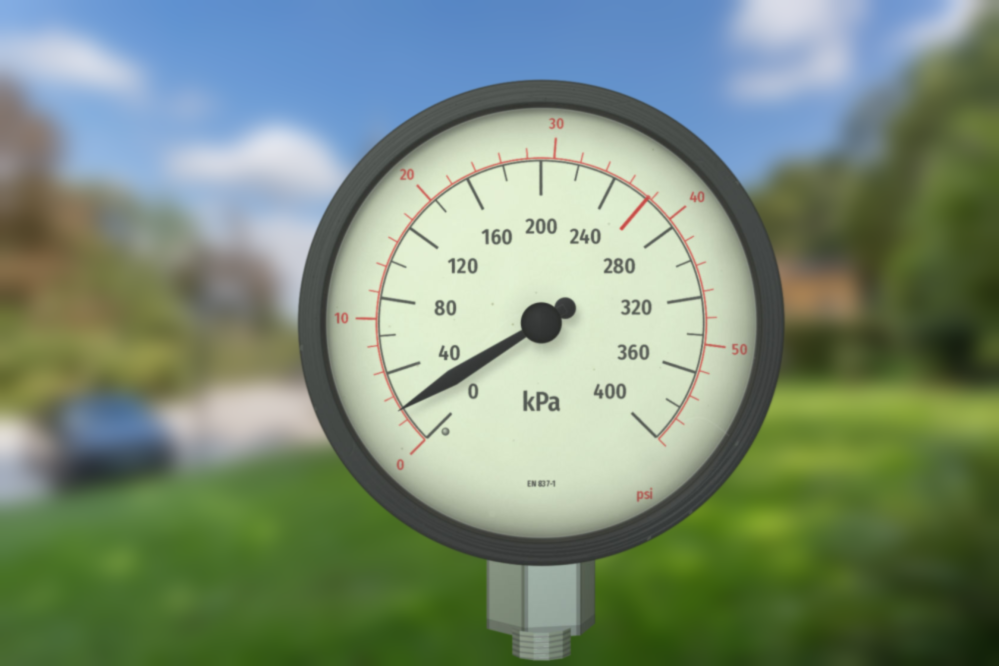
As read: 20kPa
